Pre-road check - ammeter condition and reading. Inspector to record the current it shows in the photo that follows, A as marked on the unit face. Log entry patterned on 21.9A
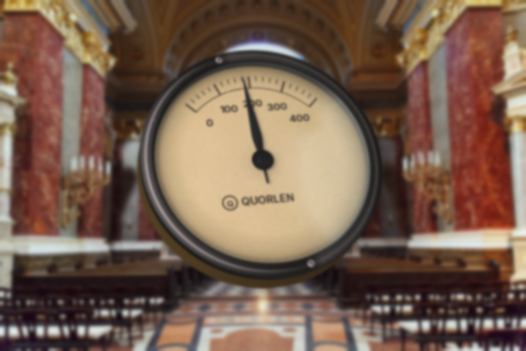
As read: 180A
